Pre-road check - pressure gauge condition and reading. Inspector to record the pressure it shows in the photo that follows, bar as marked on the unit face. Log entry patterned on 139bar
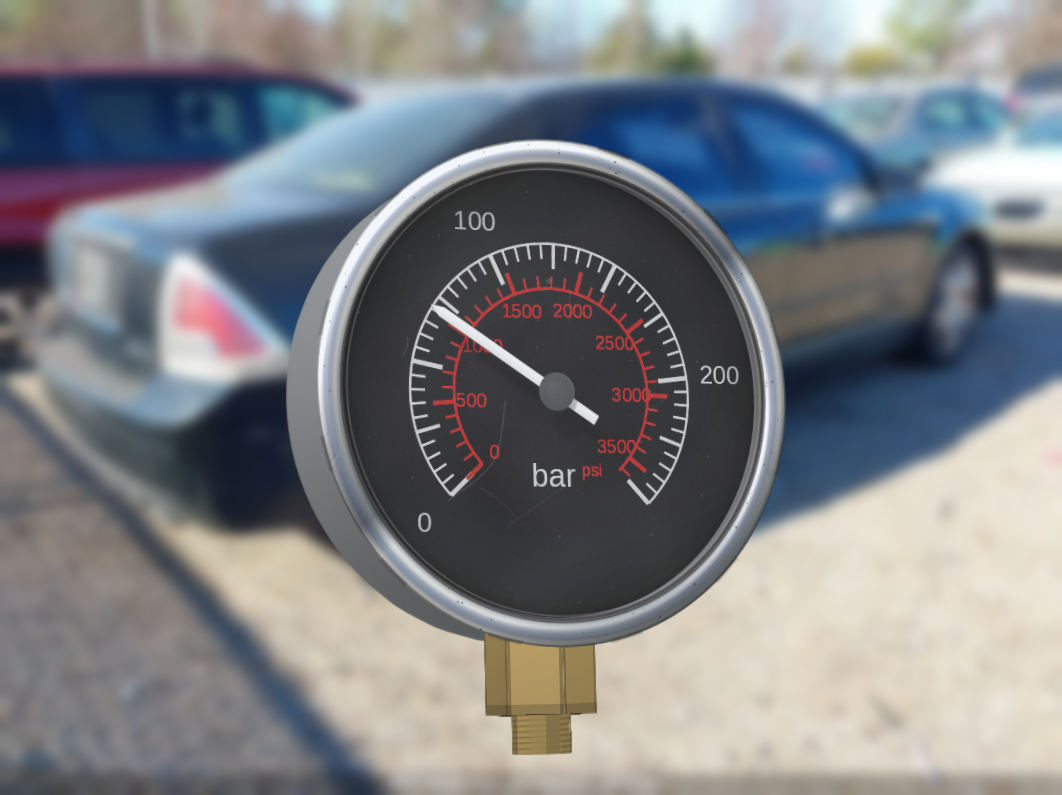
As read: 70bar
